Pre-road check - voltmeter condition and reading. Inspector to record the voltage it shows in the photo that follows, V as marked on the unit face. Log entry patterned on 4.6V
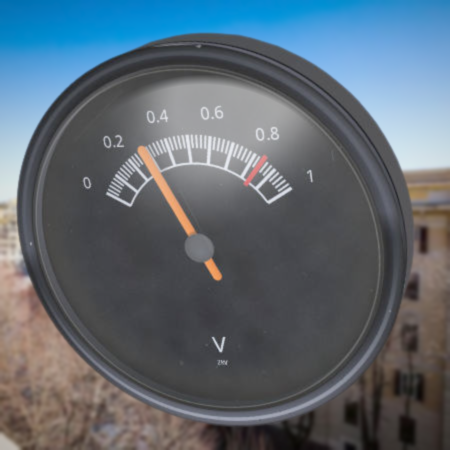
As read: 0.3V
